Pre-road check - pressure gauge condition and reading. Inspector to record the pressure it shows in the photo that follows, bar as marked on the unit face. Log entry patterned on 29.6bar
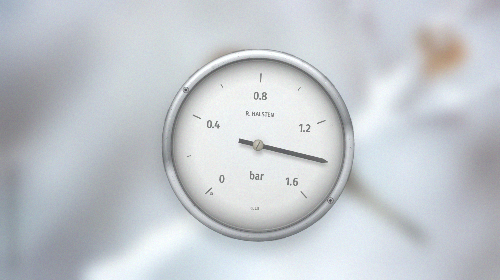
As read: 1.4bar
